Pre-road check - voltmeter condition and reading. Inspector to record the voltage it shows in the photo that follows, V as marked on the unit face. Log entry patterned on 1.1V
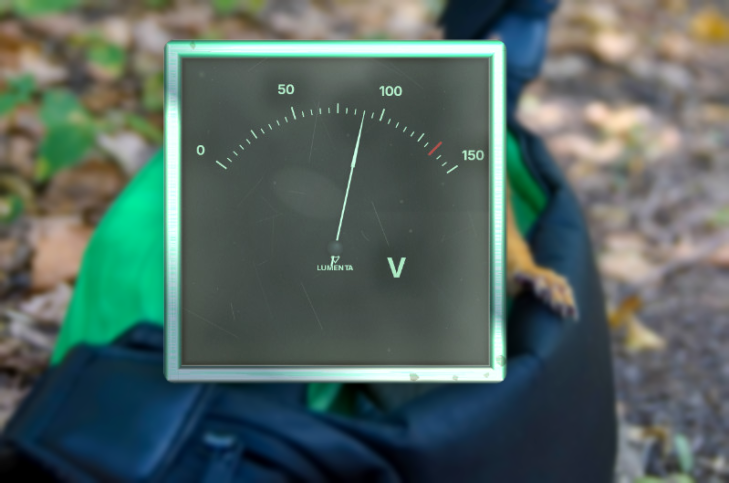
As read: 90V
